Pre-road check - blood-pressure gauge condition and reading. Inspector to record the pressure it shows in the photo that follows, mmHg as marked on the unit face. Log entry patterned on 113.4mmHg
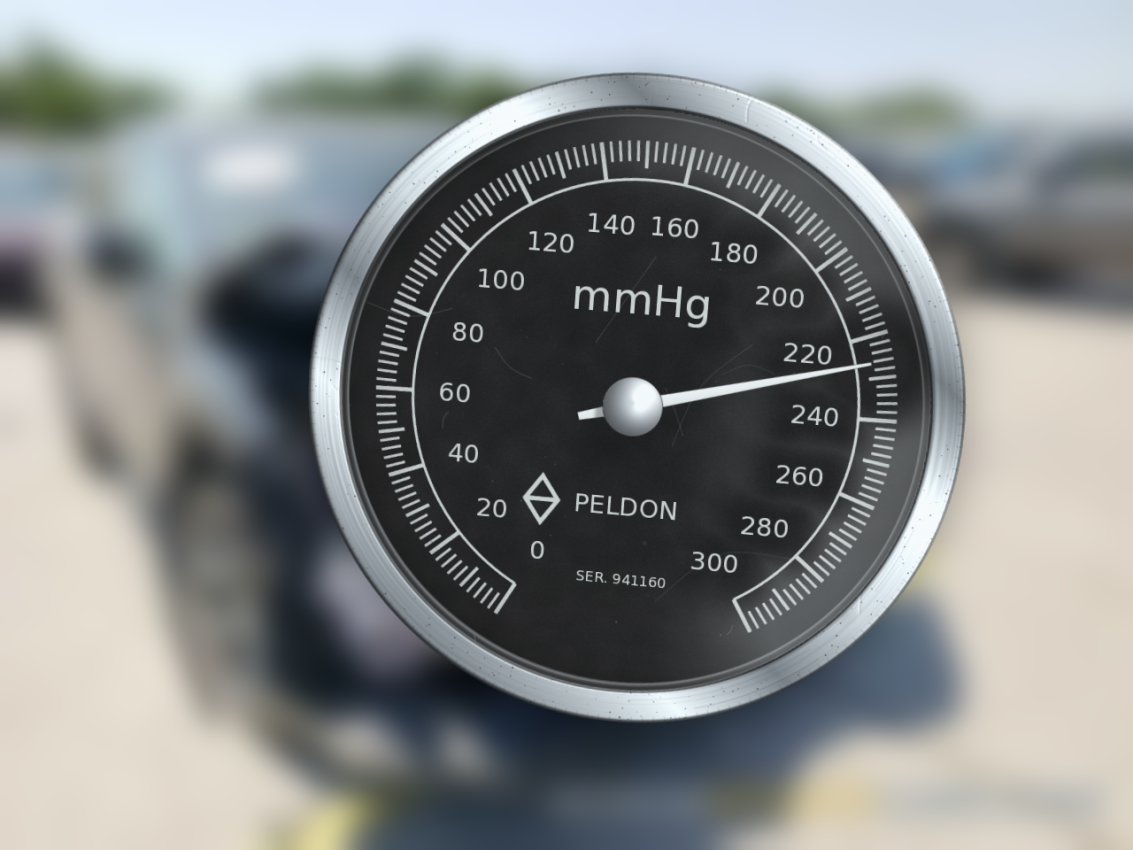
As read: 226mmHg
